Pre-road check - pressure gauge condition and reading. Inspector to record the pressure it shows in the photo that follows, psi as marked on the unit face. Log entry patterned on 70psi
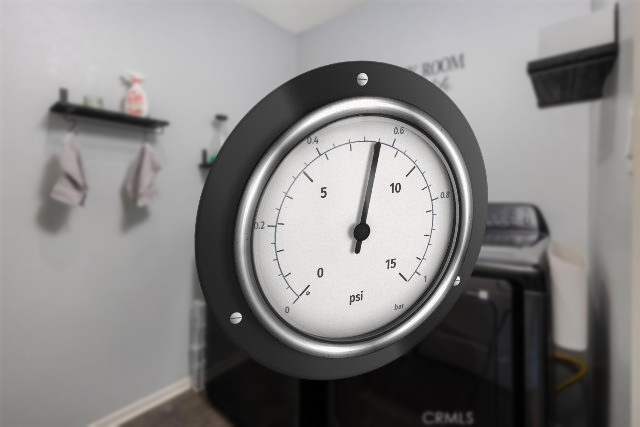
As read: 8psi
